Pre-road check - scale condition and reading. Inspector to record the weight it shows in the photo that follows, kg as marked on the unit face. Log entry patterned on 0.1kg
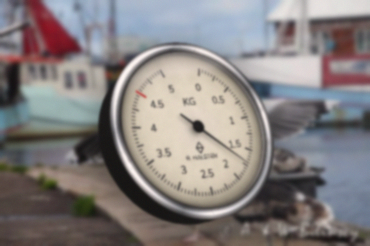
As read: 1.75kg
